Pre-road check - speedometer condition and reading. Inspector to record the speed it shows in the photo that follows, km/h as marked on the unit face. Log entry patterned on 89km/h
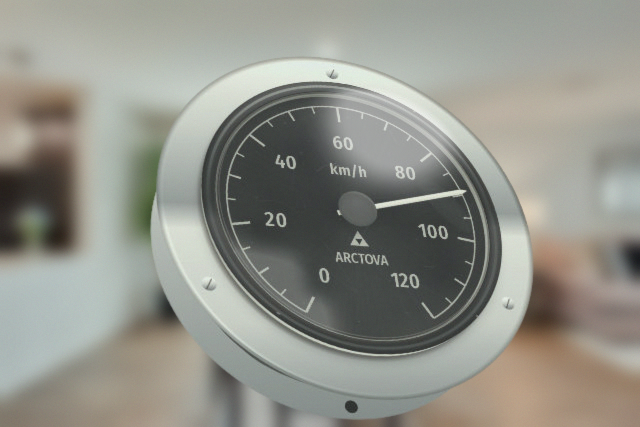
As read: 90km/h
